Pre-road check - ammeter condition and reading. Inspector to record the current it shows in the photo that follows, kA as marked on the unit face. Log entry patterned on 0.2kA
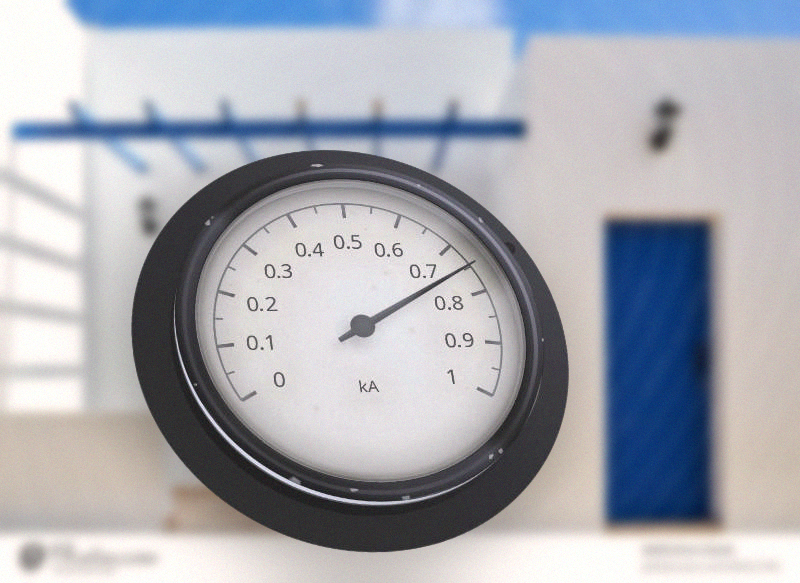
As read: 0.75kA
